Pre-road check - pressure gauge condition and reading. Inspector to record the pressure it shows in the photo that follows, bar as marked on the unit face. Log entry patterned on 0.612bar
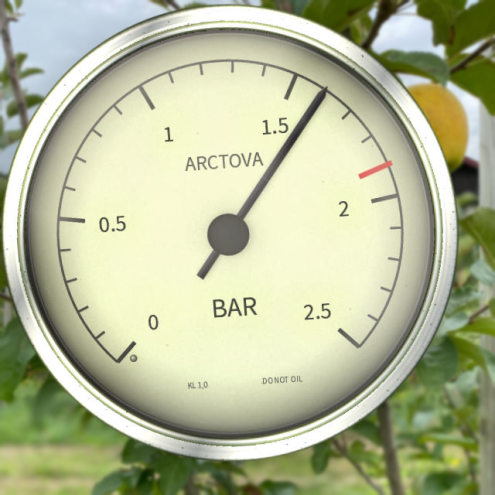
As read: 1.6bar
